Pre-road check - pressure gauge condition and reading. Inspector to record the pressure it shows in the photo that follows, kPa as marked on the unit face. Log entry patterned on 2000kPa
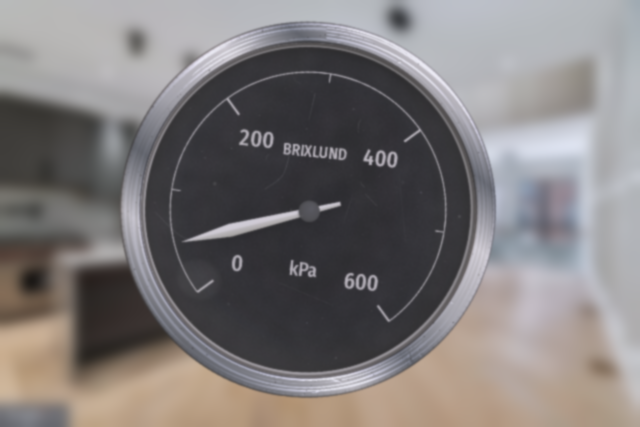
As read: 50kPa
